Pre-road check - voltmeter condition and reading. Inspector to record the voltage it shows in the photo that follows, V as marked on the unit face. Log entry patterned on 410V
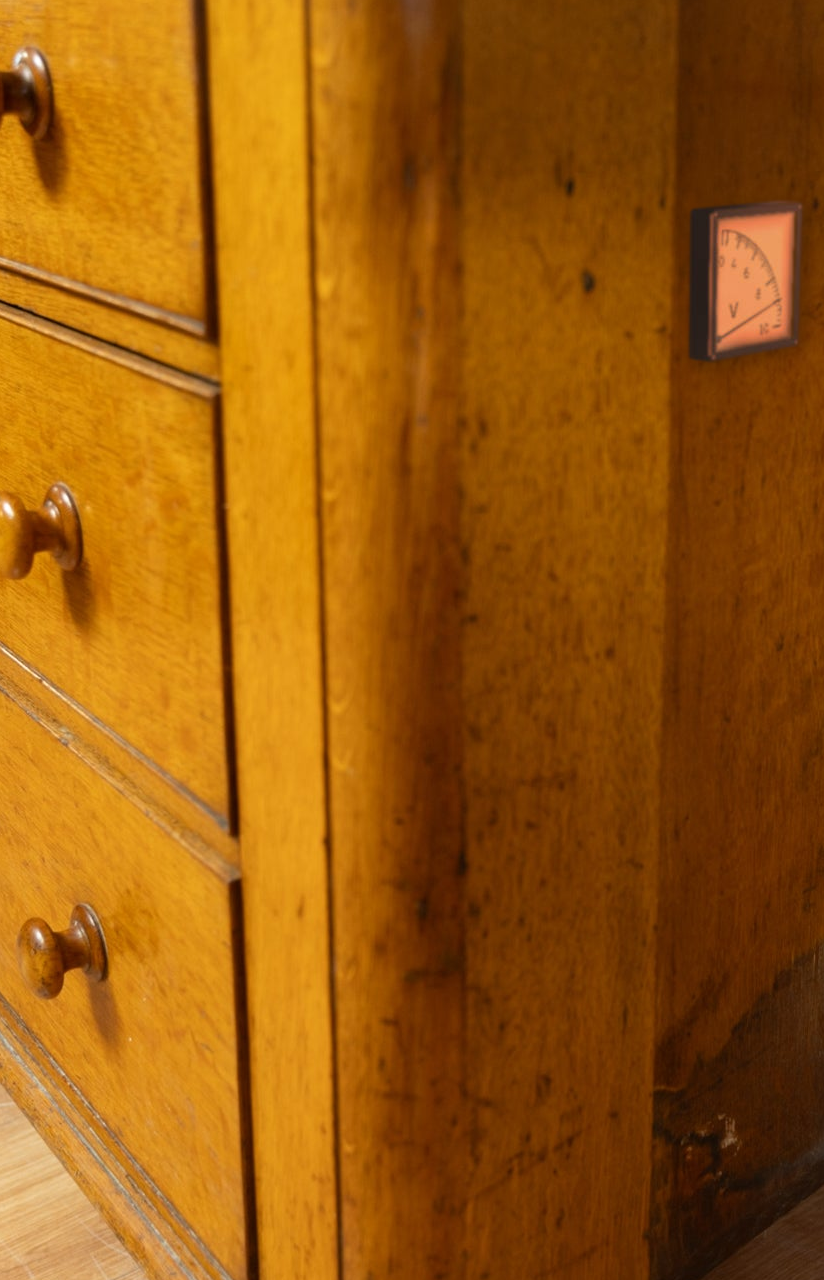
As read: 9V
